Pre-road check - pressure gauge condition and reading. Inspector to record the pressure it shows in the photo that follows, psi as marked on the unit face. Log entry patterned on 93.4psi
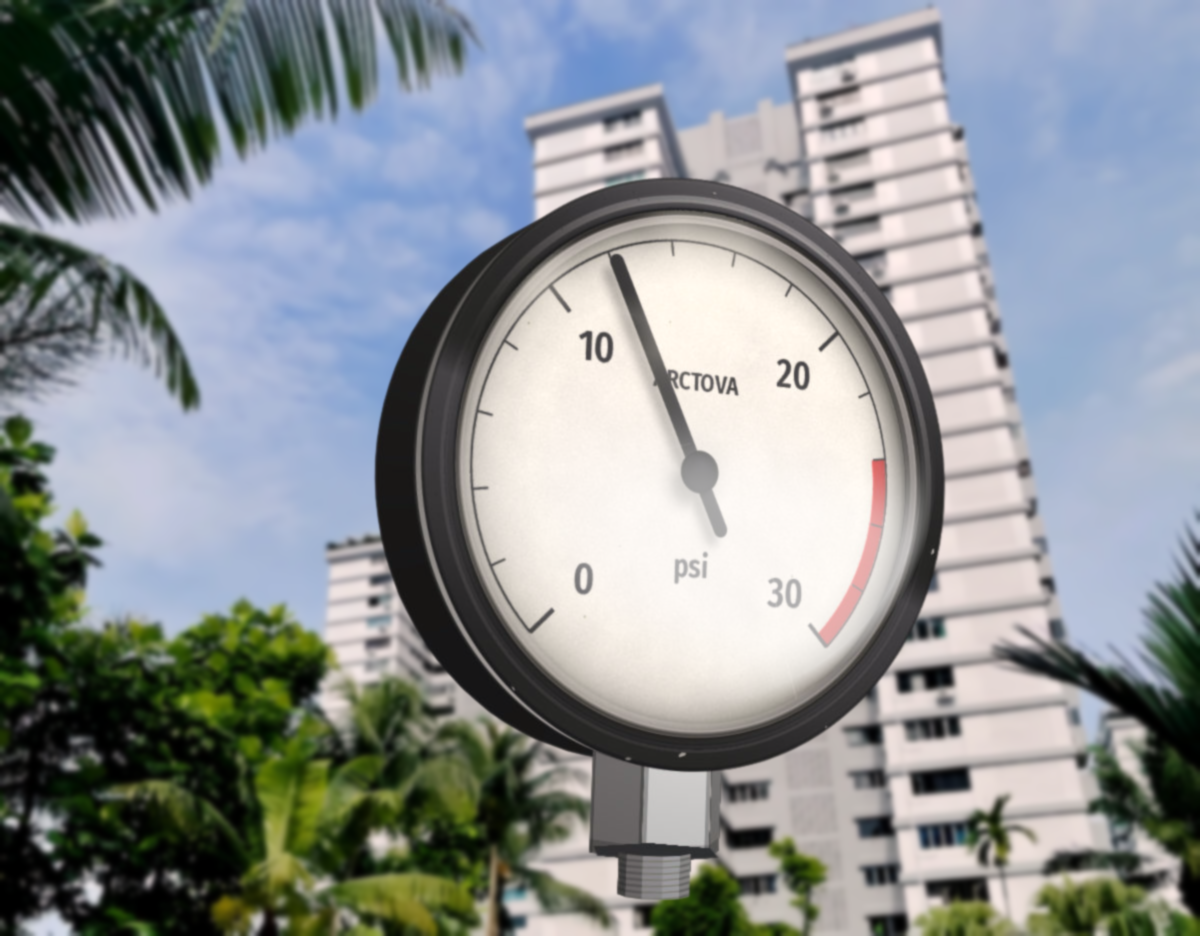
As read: 12psi
